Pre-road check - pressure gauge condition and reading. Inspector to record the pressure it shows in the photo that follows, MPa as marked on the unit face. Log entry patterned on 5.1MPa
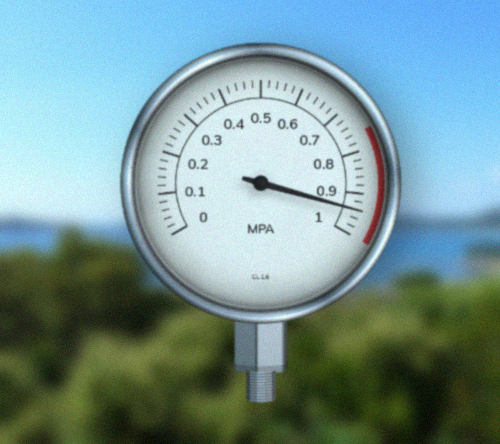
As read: 0.94MPa
